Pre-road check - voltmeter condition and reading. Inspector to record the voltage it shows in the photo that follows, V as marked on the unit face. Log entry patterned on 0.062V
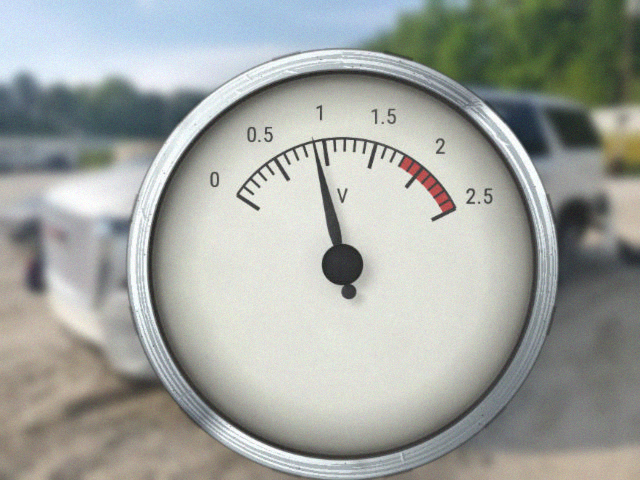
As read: 0.9V
